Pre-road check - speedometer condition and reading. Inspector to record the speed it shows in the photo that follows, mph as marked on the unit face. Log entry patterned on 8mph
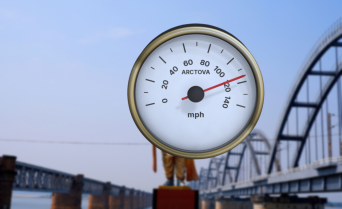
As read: 115mph
